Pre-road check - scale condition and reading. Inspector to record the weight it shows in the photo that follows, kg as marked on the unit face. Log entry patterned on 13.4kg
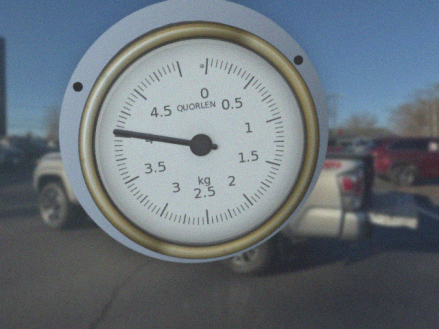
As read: 4.05kg
